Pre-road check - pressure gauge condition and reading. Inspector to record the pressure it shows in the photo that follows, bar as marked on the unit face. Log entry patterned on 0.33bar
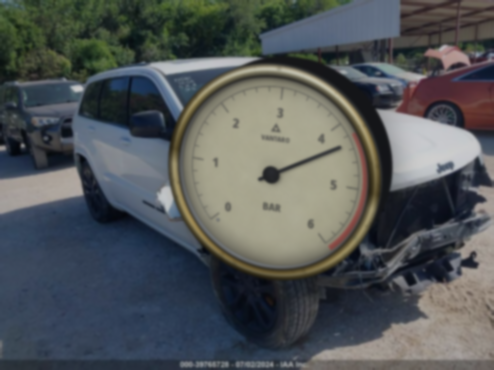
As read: 4.3bar
